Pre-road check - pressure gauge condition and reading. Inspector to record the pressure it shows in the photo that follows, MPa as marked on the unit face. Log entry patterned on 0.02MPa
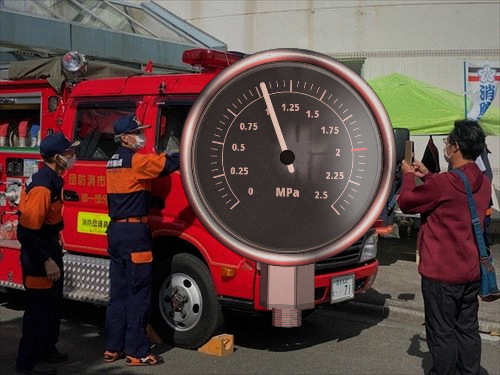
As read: 1.05MPa
